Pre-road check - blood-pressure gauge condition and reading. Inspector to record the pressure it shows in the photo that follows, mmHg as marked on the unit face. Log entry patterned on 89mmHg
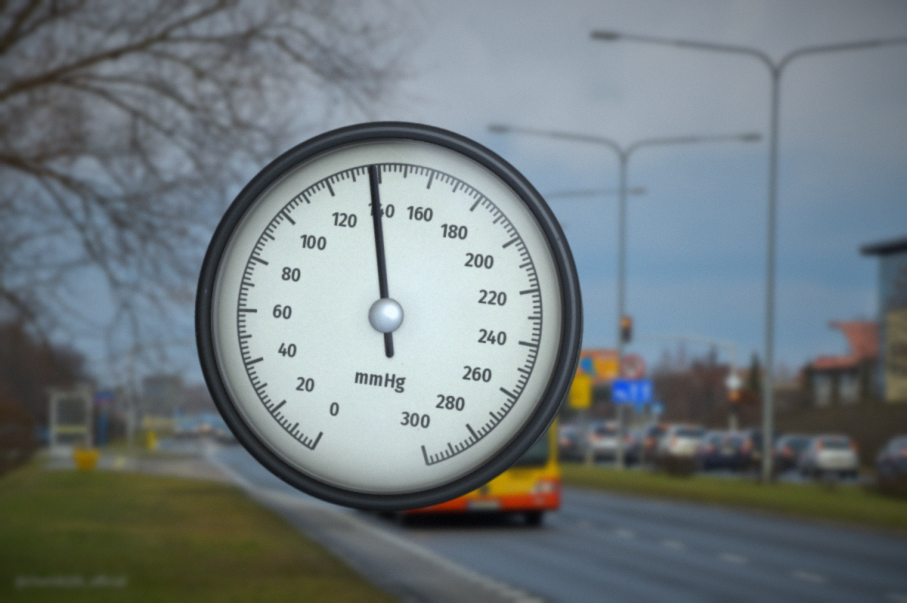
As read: 138mmHg
